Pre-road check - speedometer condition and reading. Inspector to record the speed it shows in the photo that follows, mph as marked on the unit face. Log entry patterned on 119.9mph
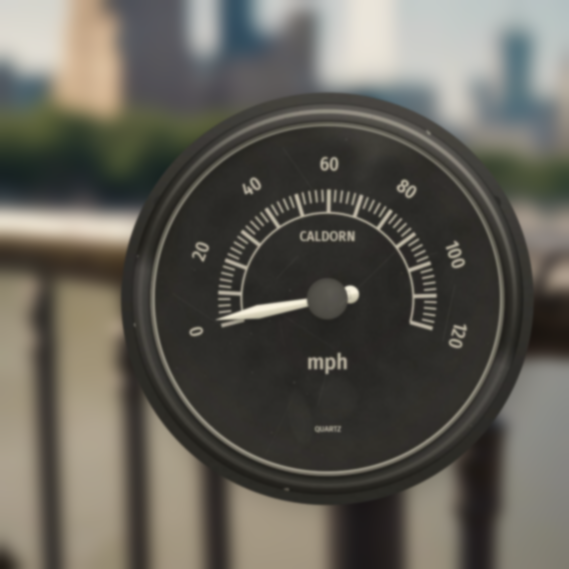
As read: 2mph
